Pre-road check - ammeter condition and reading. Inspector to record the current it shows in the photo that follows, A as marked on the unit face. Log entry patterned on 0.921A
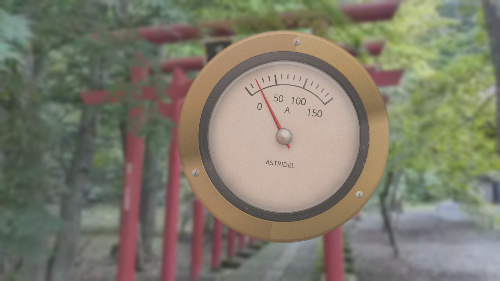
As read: 20A
